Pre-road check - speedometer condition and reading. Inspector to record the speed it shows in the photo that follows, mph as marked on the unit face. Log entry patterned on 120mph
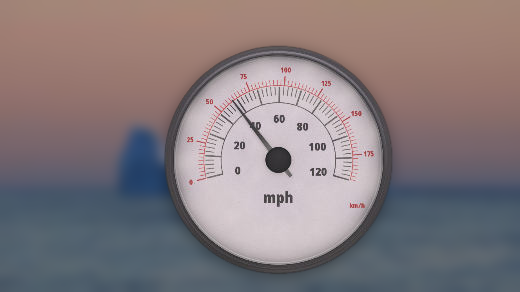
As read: 38mph
